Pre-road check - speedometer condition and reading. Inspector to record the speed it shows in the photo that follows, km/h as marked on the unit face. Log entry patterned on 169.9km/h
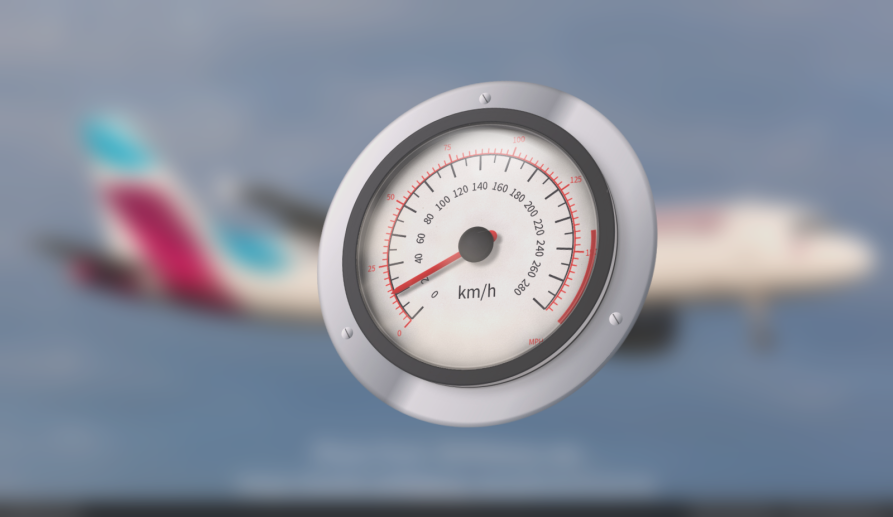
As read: 20km/h
